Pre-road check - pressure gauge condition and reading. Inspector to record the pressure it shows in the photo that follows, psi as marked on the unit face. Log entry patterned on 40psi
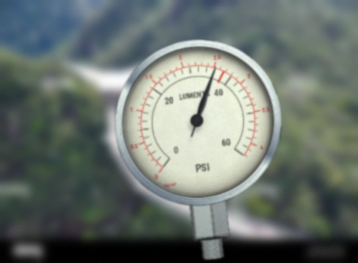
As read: 36psi
